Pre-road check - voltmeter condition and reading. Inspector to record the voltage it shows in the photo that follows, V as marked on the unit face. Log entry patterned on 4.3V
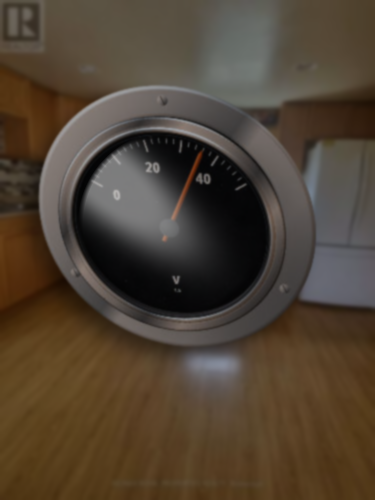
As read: 36V
